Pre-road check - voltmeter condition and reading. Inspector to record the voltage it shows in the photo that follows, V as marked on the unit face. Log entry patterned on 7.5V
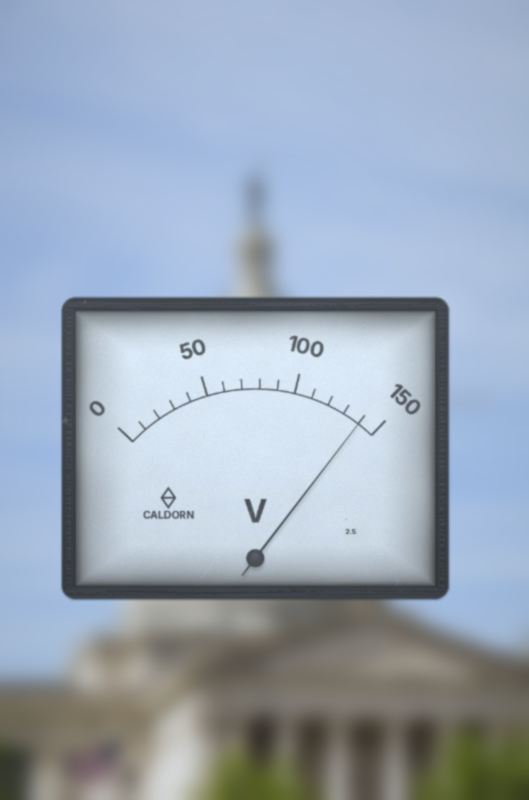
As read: 140V
